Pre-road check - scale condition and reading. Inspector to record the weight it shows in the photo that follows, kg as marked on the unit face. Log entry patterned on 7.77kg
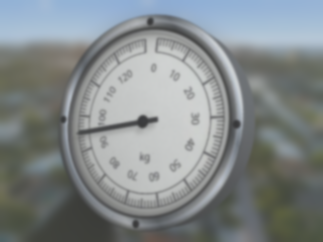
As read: 95kg
